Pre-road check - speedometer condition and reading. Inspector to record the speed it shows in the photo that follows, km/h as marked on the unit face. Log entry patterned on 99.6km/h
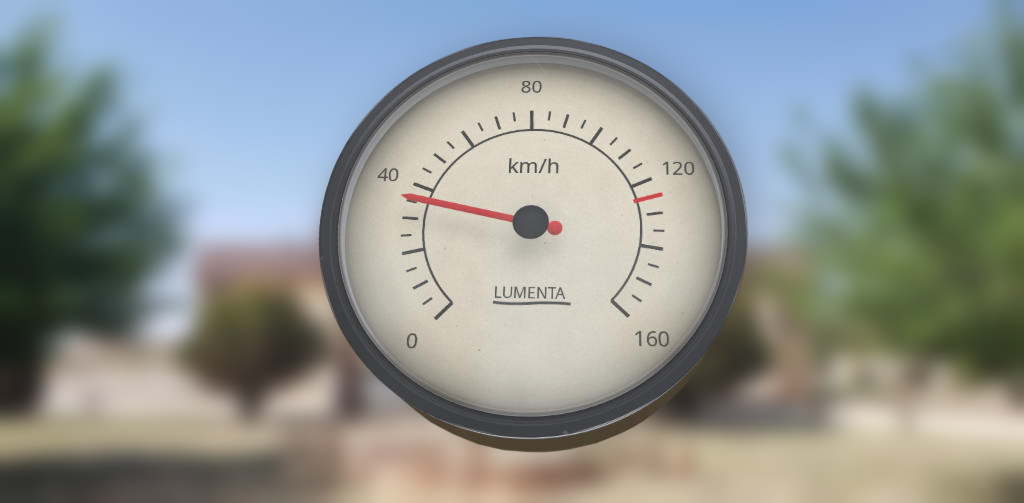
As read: 35km/h
